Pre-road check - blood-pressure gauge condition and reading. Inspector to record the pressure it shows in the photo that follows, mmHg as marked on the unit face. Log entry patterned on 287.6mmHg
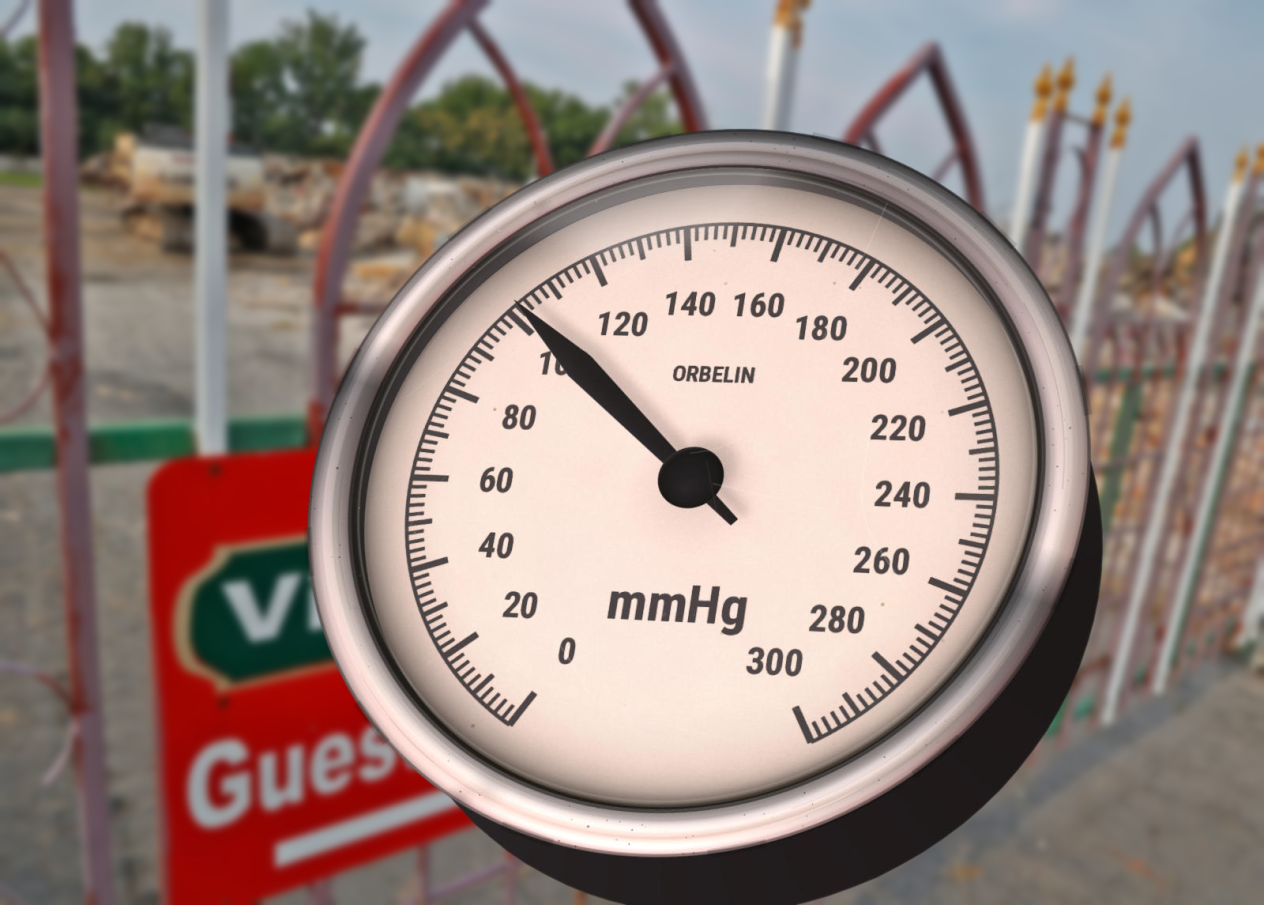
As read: 102mmHg
